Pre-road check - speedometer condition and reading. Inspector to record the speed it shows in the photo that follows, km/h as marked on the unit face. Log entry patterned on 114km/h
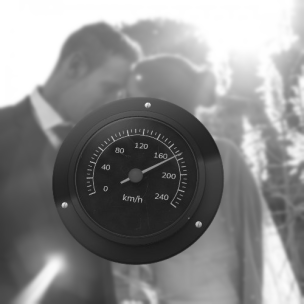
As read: 175km/h
